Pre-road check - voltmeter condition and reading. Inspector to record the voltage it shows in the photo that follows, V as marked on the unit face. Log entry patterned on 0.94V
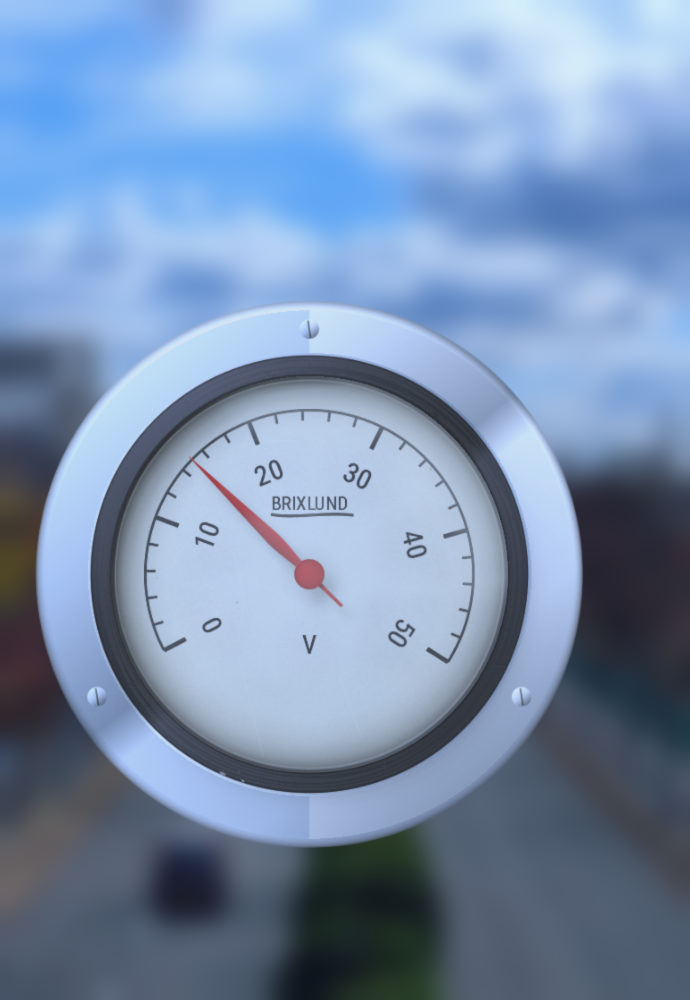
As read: 15V
